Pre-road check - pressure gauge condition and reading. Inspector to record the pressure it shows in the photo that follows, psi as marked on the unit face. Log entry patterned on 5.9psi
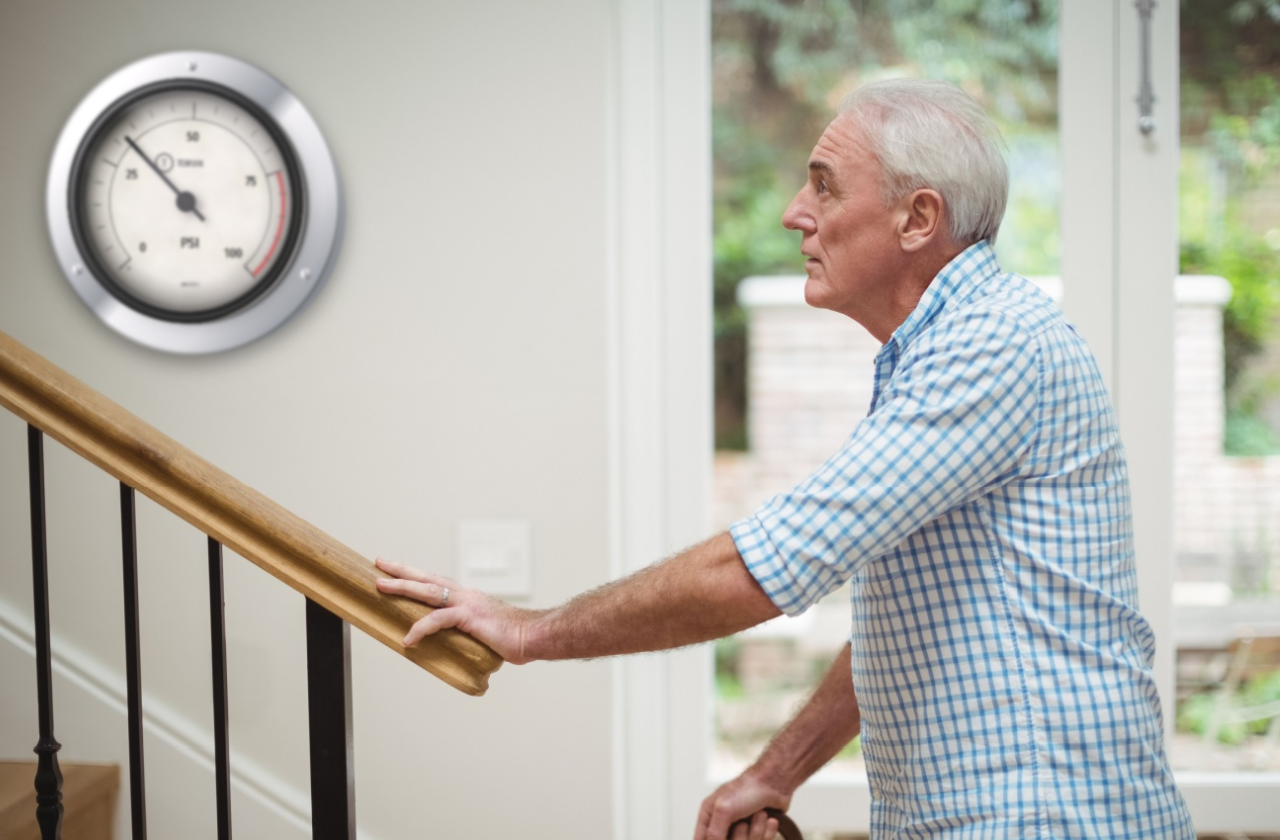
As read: 32.5psi
